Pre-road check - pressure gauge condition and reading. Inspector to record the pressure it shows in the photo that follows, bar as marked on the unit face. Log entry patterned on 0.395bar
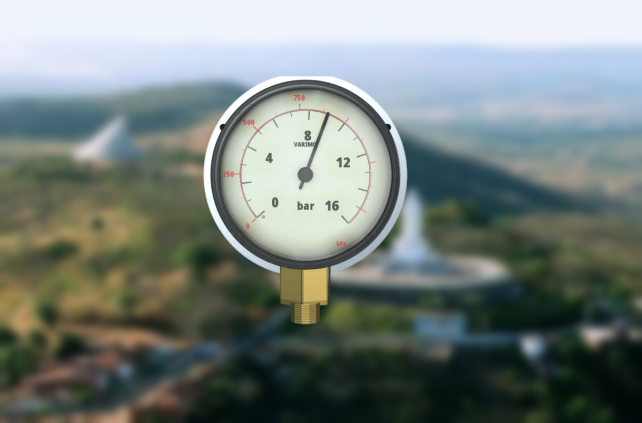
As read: 9bar
